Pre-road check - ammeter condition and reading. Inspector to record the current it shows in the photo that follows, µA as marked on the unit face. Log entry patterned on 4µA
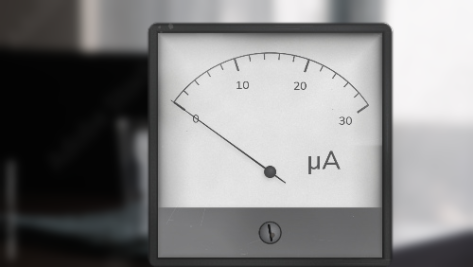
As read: 0µA
